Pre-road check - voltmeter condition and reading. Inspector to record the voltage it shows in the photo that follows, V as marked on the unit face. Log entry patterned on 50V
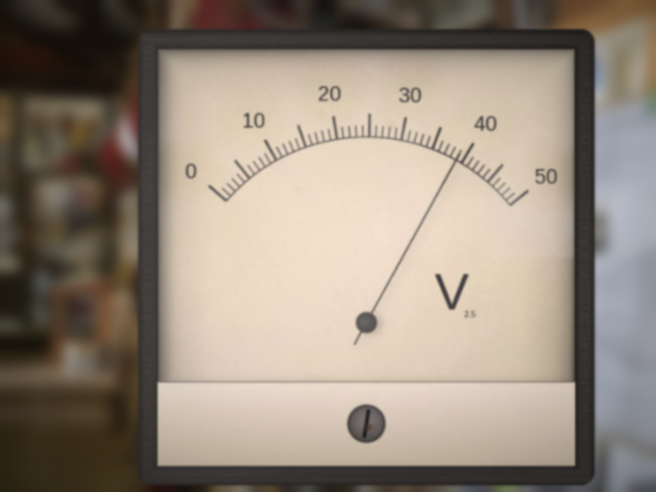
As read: 39V
